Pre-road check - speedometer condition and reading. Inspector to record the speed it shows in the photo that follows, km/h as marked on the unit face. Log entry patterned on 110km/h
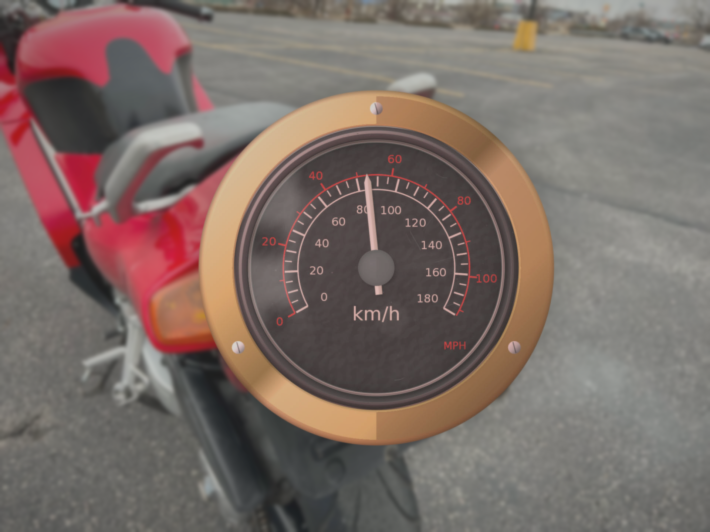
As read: 85km/h
